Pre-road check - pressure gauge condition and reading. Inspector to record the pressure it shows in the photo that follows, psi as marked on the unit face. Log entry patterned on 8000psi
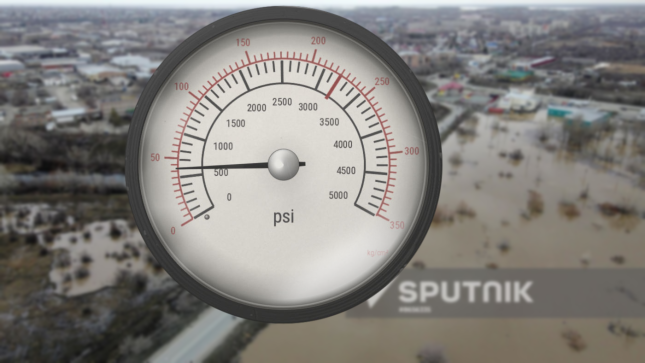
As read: 600psi
